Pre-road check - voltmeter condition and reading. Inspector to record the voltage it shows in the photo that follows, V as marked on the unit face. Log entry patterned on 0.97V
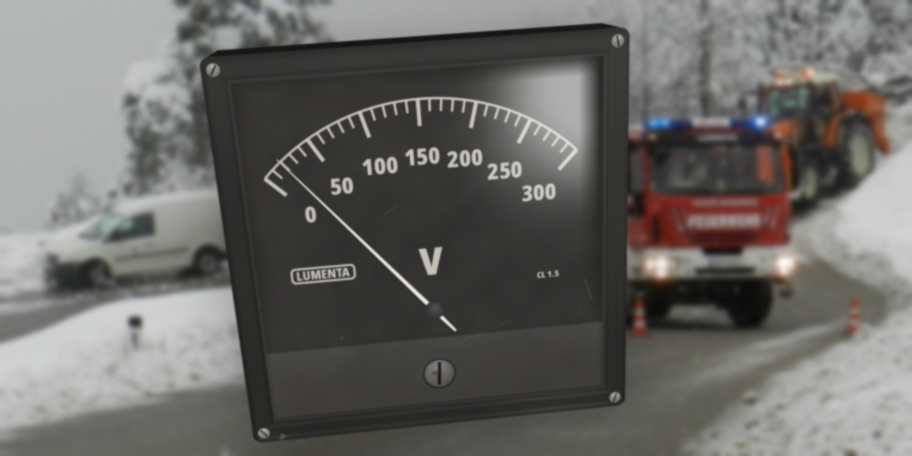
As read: 20V
